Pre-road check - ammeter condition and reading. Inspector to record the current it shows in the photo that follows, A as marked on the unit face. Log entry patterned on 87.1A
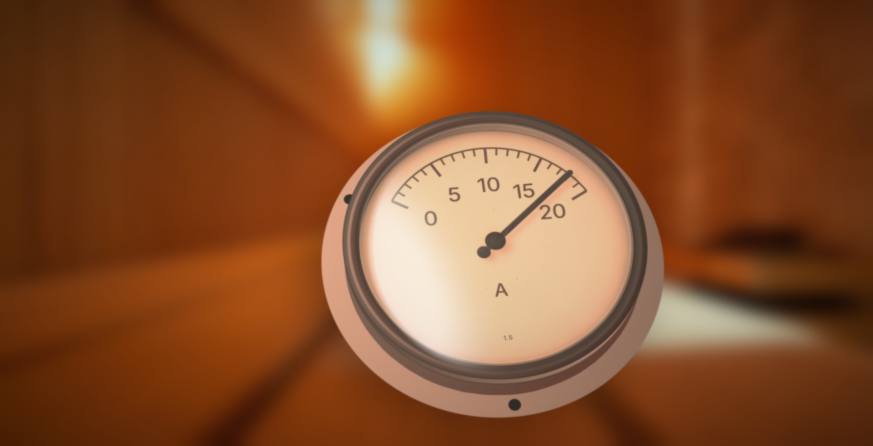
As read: 18A
